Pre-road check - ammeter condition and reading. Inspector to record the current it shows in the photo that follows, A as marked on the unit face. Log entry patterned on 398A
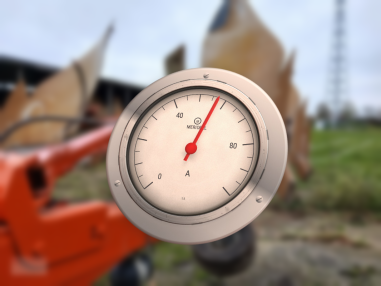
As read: 57.5A
